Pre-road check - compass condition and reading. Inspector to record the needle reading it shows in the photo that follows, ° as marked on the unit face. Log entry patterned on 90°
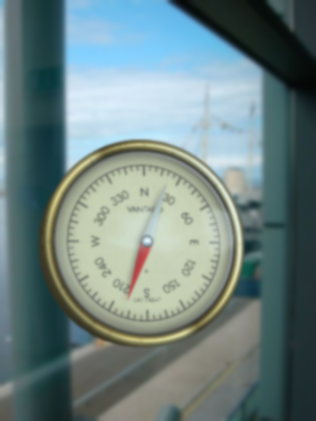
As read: 200°
